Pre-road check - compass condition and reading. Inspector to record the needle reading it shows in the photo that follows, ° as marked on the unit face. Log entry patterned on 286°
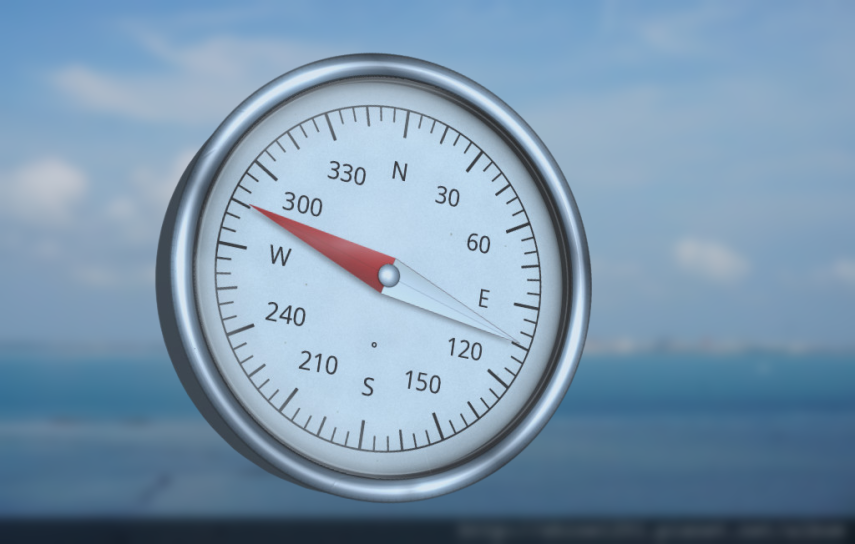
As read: 285°
